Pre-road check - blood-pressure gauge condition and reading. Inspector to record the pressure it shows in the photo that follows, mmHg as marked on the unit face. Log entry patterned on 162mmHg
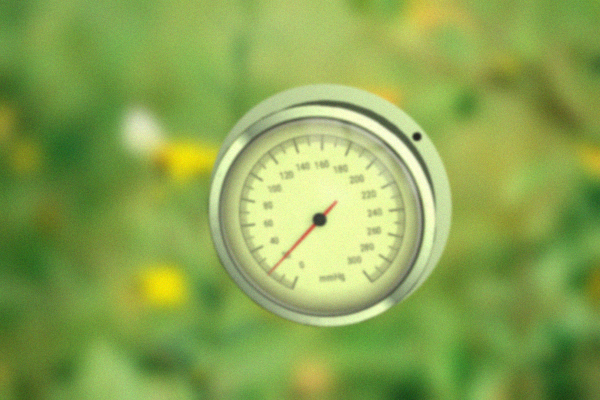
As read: 20mmHg
